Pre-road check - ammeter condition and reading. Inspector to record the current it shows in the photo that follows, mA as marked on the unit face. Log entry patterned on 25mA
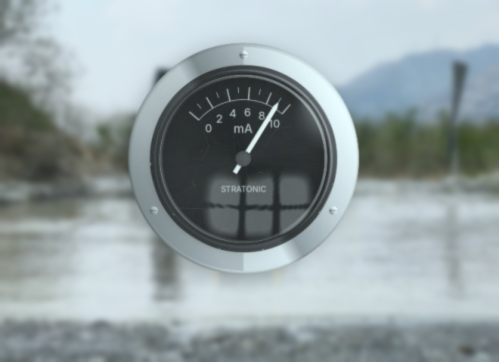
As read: 9mA
